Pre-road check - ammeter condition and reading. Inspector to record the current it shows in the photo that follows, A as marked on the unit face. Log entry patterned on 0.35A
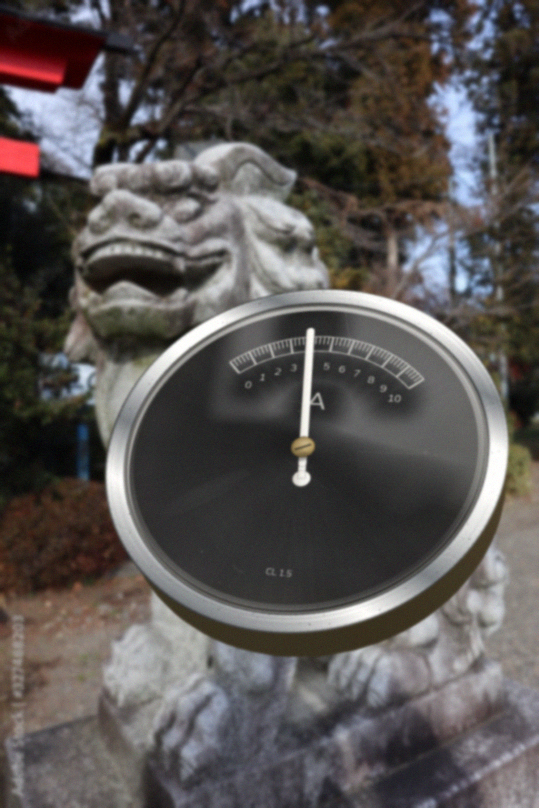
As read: 4A
